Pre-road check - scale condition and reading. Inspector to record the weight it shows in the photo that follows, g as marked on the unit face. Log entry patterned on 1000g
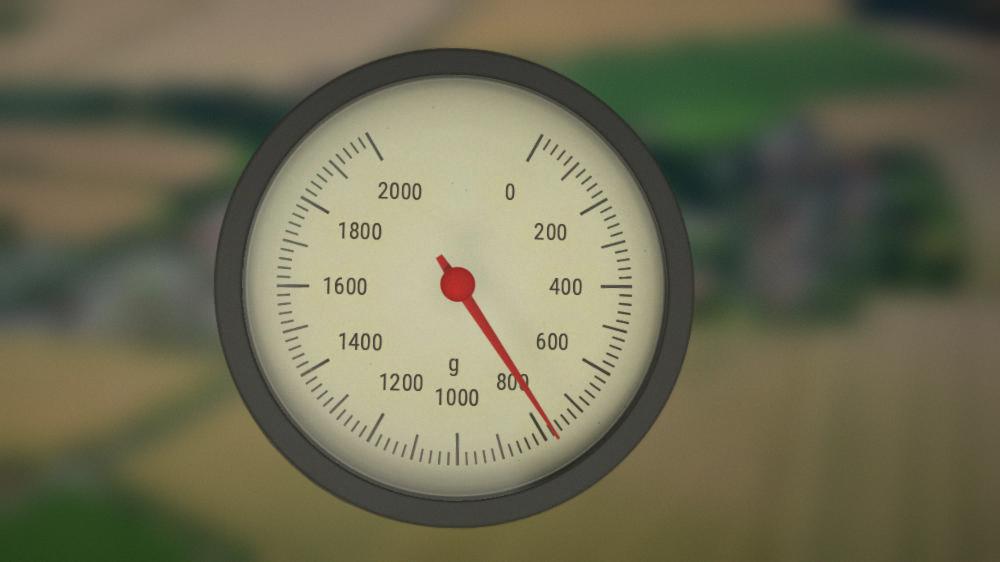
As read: 780g
